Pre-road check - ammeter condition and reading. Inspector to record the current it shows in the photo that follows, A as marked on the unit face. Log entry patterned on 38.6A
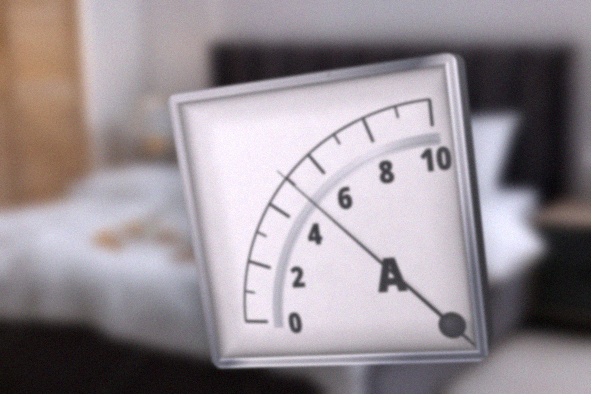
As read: 5A
